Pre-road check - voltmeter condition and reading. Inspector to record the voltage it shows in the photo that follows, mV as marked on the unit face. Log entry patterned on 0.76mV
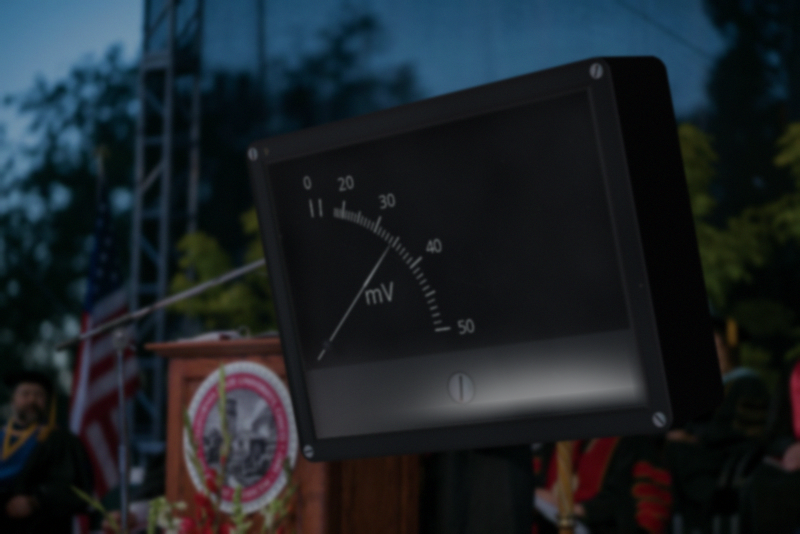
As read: 35mV
